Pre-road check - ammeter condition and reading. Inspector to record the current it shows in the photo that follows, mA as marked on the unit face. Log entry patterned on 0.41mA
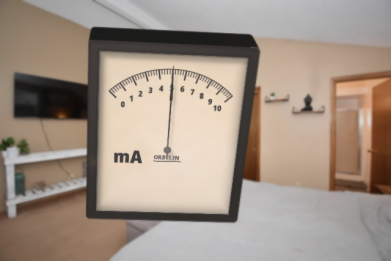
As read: 5mA
